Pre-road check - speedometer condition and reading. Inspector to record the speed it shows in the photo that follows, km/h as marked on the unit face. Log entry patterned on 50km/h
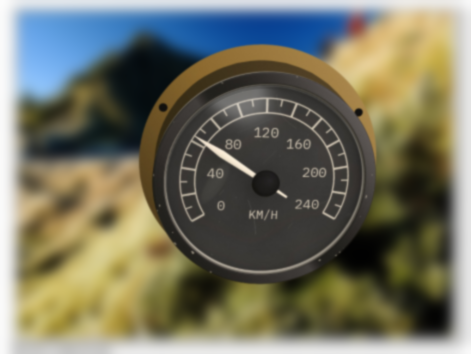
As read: 65km/h
